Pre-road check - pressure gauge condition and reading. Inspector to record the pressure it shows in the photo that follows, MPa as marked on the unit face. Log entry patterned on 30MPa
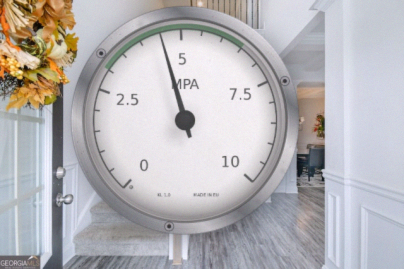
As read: 4.5MPa
